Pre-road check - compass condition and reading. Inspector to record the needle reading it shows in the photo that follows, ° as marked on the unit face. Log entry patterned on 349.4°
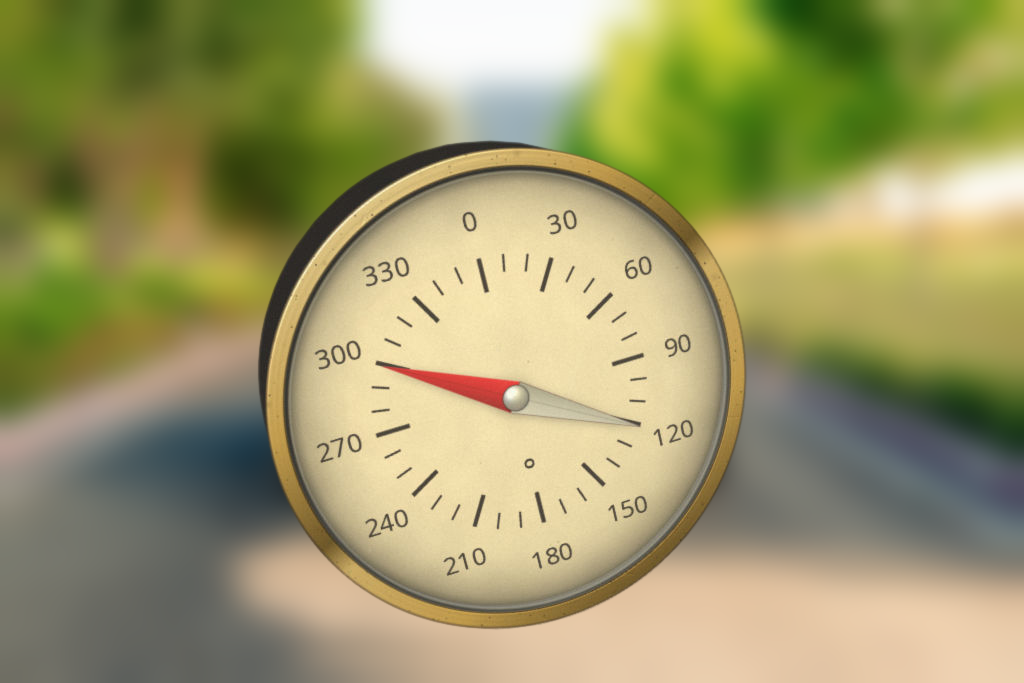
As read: 300°
